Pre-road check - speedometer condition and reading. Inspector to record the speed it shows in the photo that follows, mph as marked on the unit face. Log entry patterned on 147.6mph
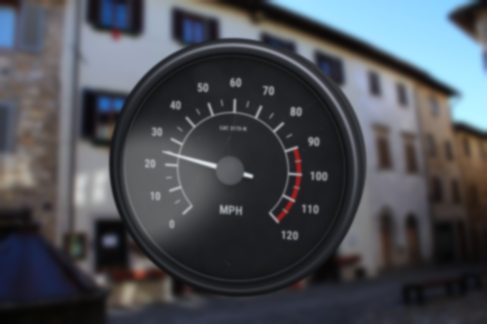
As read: 25mph
